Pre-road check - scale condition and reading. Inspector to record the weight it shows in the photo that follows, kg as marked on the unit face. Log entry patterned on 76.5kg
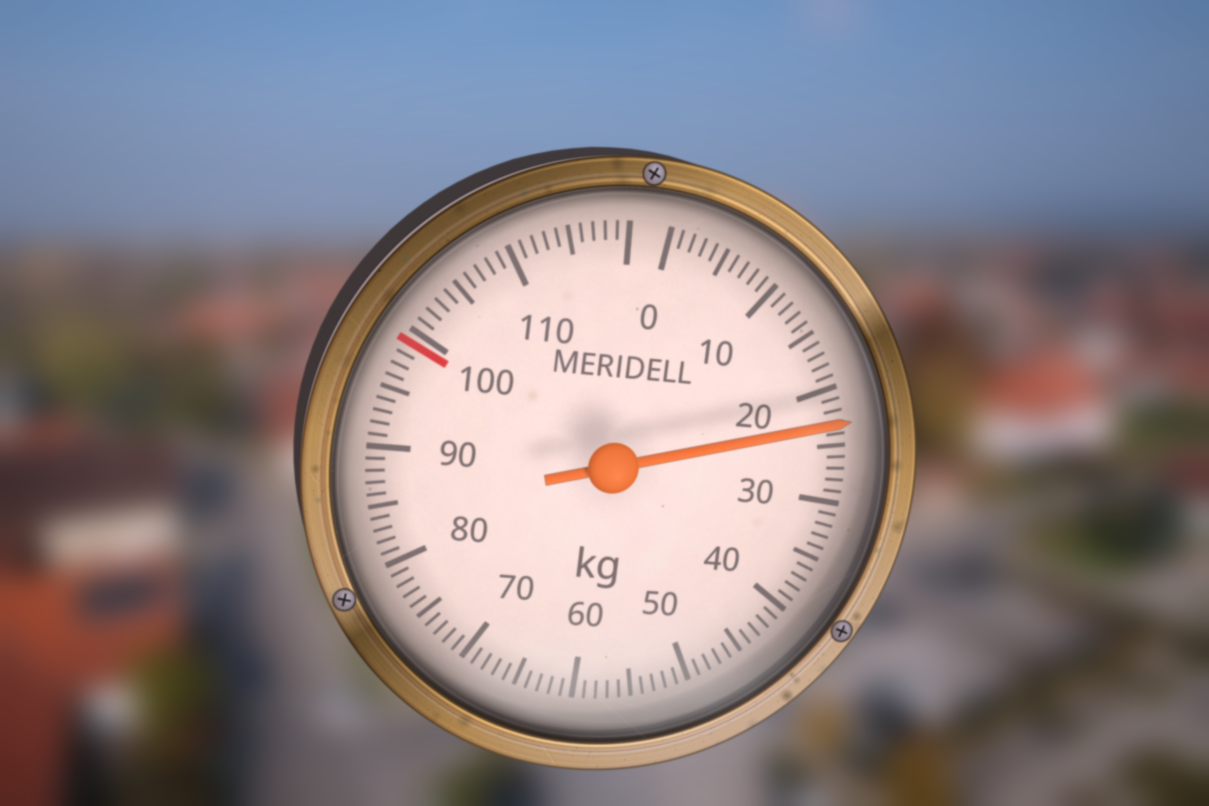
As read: 23kg
